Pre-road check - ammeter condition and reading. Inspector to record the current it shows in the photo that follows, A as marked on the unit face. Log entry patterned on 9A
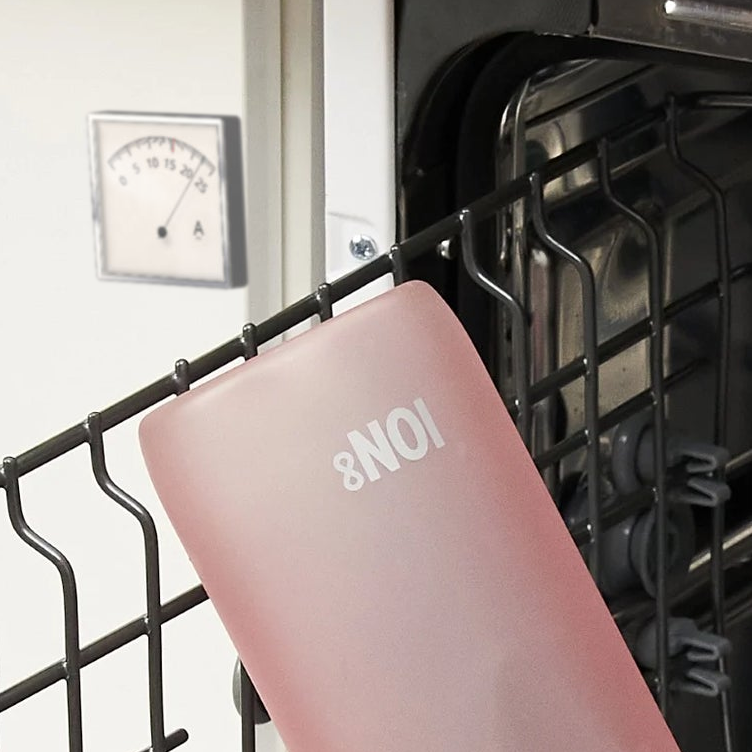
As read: 22.5A
